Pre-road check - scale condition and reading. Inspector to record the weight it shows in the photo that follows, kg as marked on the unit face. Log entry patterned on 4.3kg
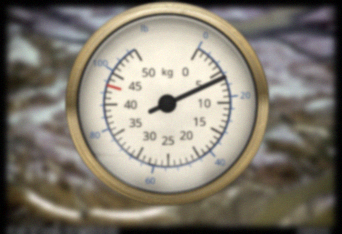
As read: 6kg
